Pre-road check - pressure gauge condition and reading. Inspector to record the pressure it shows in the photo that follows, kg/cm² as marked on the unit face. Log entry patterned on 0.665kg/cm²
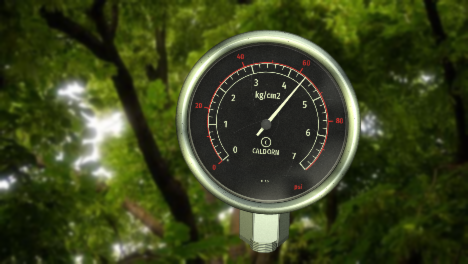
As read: 4.4kg/cm²
